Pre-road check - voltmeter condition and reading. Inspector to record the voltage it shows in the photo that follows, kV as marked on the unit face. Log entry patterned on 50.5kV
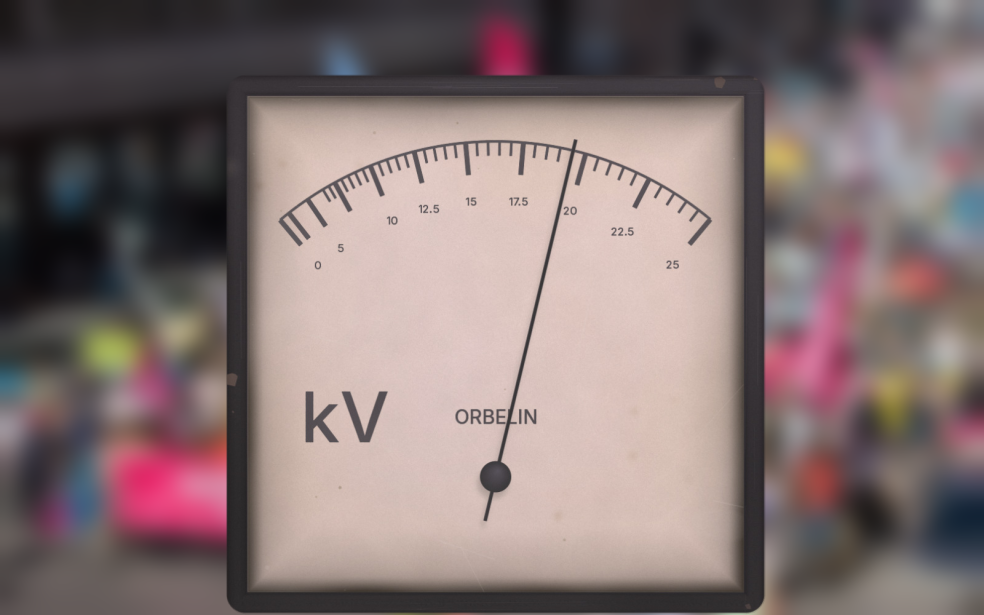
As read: 19.5kV
